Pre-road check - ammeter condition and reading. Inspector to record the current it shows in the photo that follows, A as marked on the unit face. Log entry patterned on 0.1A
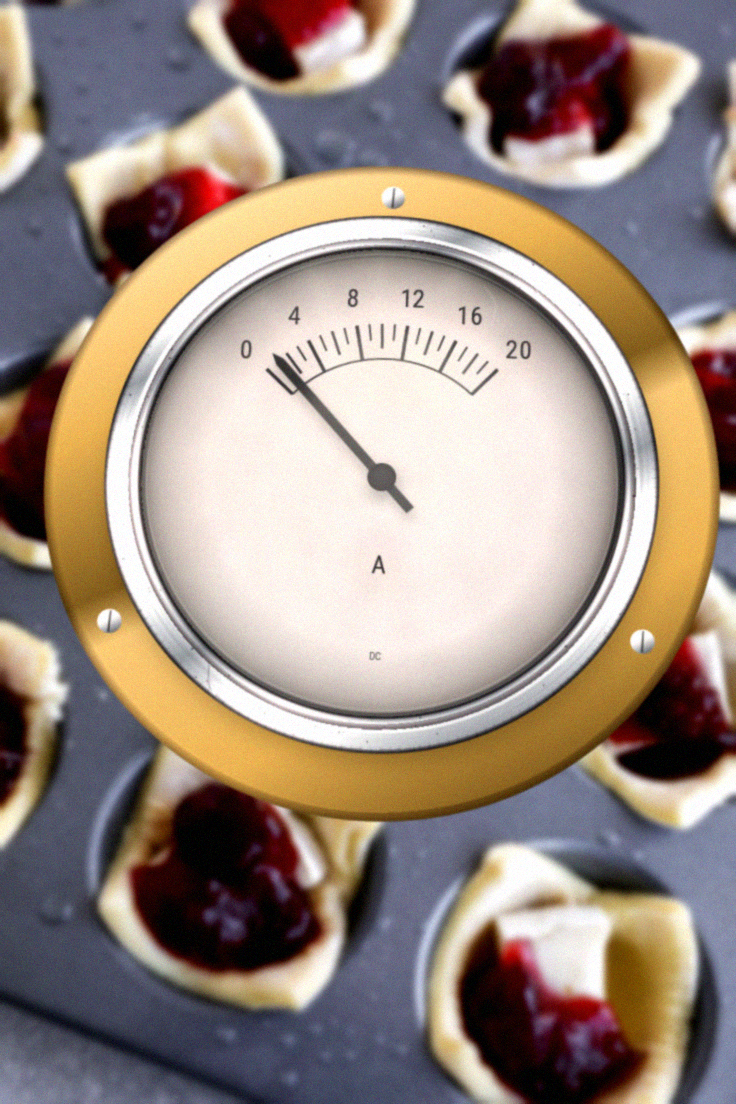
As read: 1A
